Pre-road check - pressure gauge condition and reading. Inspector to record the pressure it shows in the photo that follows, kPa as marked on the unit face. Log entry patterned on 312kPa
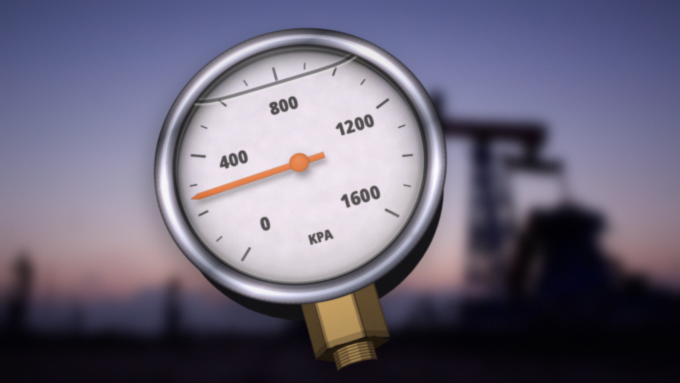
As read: 250kPa
